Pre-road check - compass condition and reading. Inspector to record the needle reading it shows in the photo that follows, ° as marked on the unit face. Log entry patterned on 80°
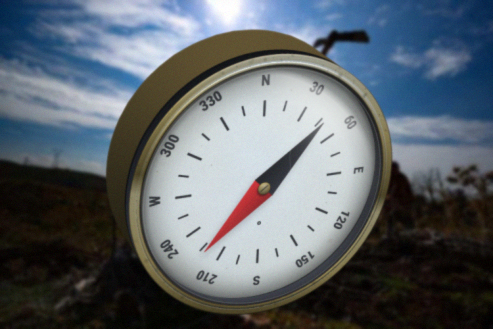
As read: 225°
